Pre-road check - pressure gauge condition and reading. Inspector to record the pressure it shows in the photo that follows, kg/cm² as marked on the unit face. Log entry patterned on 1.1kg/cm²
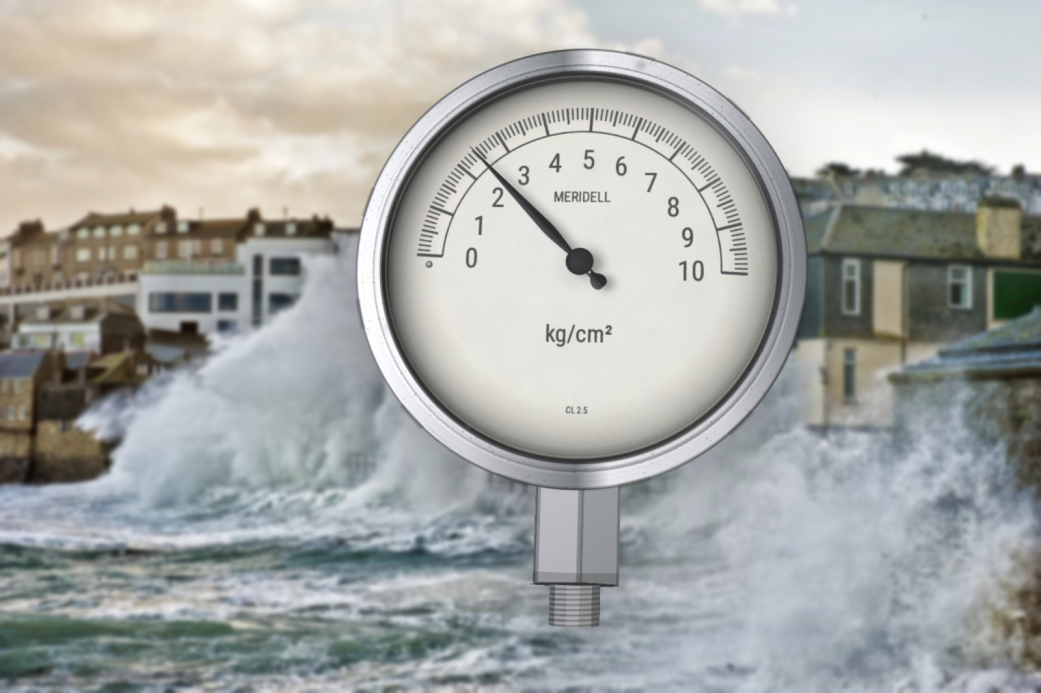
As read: 2.4kg/cm²
